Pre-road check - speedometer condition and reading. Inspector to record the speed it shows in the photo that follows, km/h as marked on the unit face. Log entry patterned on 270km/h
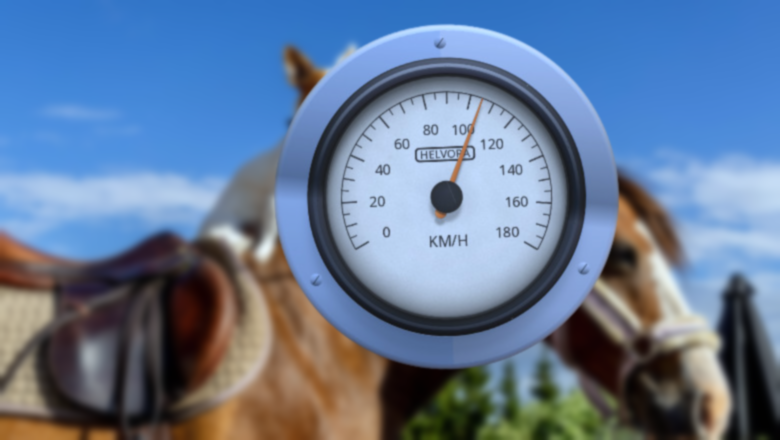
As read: 105km/h
